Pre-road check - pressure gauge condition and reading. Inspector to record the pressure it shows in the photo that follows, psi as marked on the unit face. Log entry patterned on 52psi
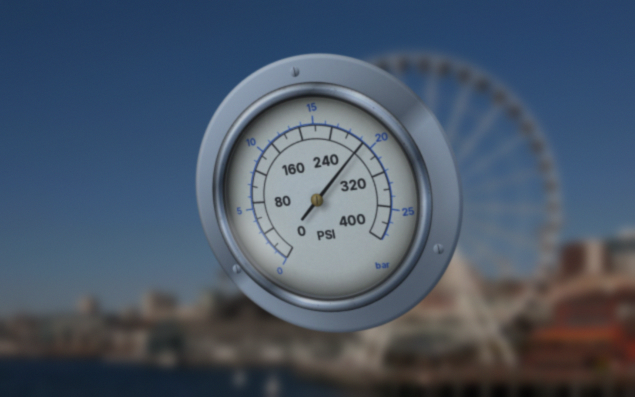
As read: 280psi
